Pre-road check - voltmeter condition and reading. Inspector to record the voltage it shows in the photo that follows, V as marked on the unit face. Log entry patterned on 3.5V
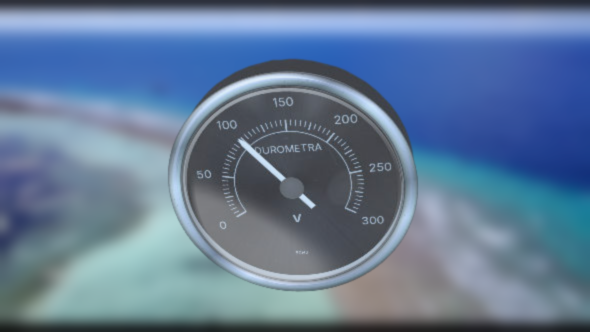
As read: 100V
